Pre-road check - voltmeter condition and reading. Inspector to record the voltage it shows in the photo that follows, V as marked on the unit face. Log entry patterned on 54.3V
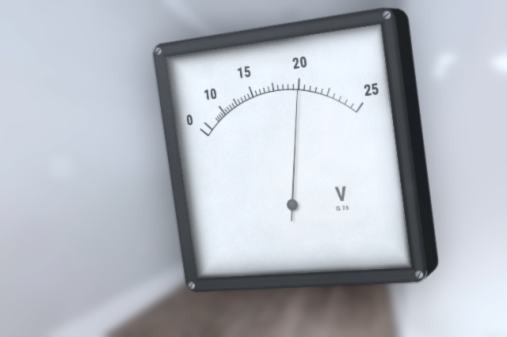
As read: 20V
